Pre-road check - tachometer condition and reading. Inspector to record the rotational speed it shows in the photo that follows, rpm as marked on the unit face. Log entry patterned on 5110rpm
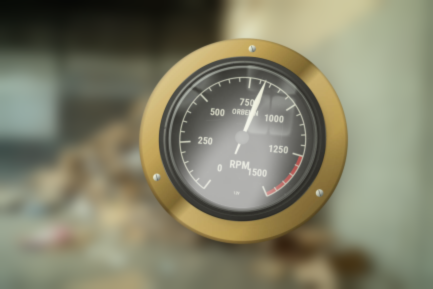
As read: 825rpm
